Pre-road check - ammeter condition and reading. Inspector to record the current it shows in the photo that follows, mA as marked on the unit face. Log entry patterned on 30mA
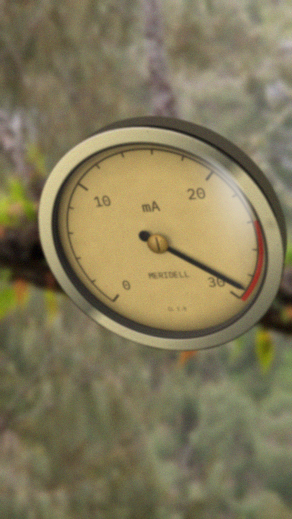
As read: 29mA
